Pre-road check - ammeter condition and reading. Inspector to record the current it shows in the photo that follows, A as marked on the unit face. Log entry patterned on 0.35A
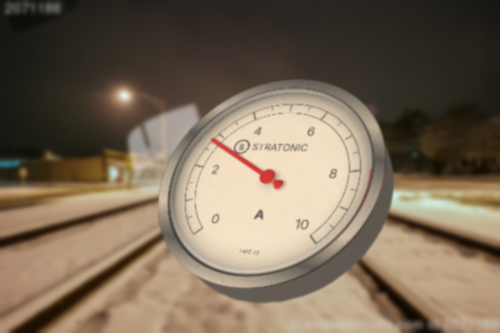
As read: 2.75A
